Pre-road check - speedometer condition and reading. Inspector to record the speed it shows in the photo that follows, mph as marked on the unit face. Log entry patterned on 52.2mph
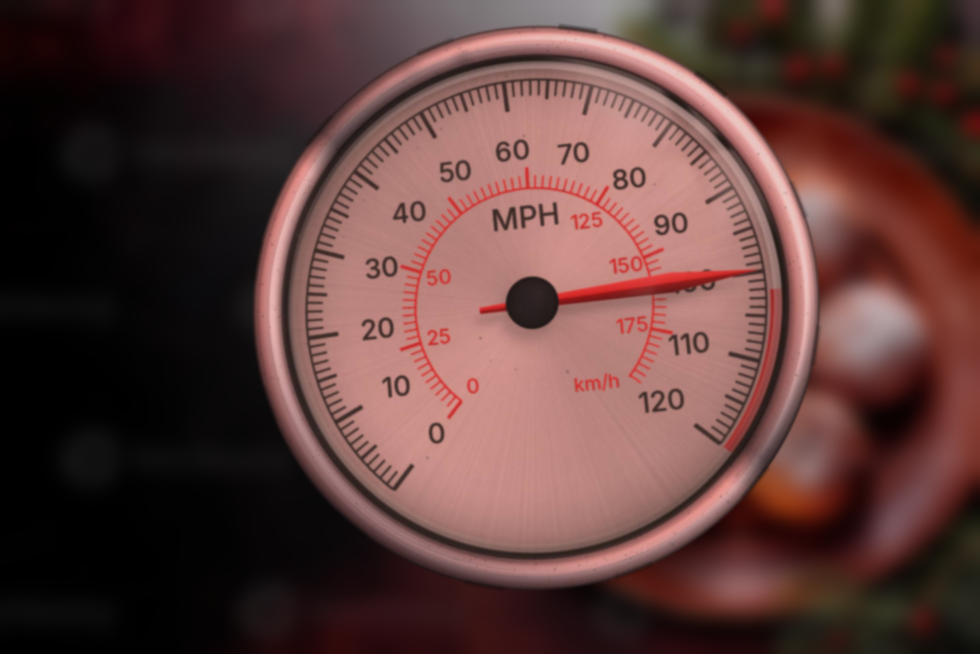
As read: 100mph
